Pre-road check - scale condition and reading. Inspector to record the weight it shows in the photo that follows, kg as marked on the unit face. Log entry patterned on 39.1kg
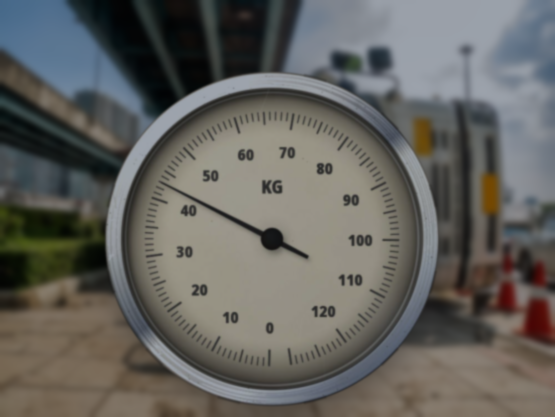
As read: 43kg
